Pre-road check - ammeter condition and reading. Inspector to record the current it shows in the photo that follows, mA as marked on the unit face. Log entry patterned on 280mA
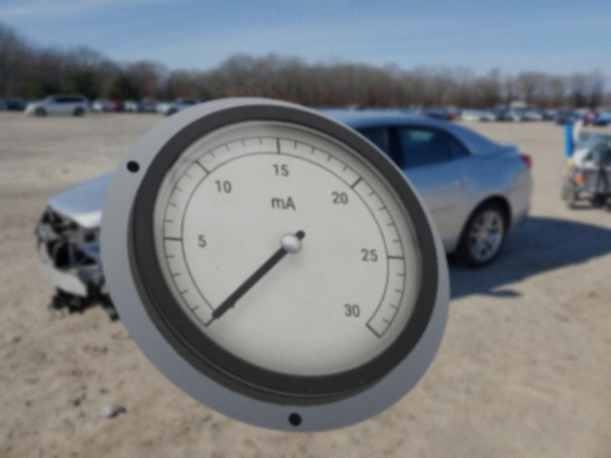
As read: 0mA
